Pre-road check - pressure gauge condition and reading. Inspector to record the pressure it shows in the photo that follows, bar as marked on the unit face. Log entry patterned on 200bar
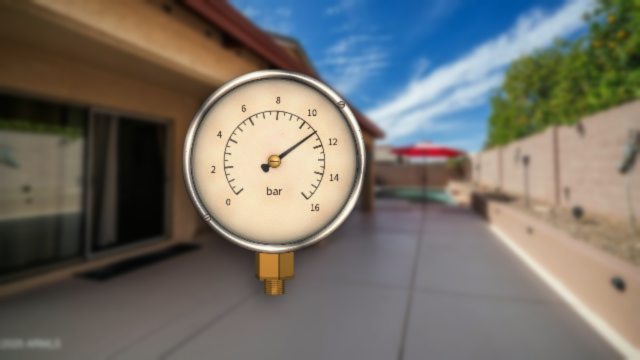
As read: 11bar
